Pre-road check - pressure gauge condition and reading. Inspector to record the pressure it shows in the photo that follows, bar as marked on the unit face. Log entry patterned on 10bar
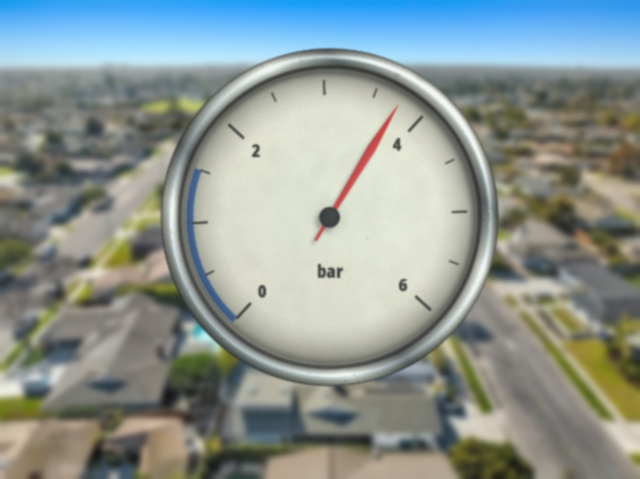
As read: 3.75bar
